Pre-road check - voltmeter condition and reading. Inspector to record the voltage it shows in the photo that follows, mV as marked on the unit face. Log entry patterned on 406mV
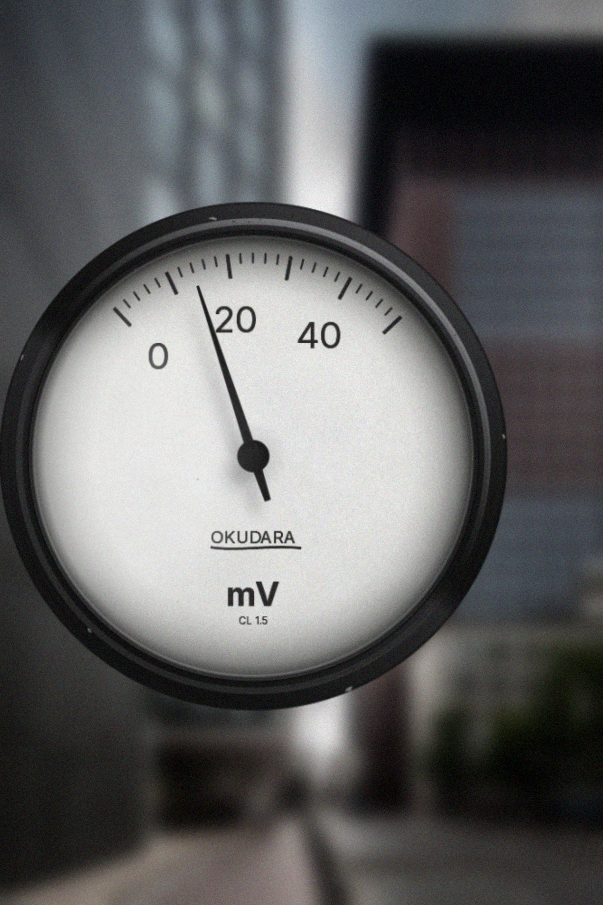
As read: 14mV
